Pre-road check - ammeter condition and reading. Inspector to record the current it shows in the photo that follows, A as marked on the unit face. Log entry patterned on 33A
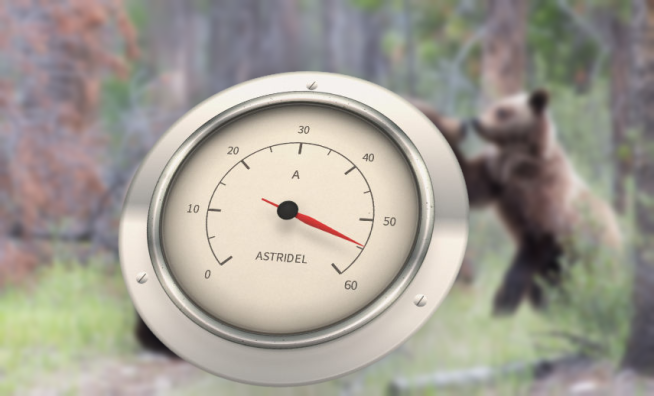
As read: 55A
